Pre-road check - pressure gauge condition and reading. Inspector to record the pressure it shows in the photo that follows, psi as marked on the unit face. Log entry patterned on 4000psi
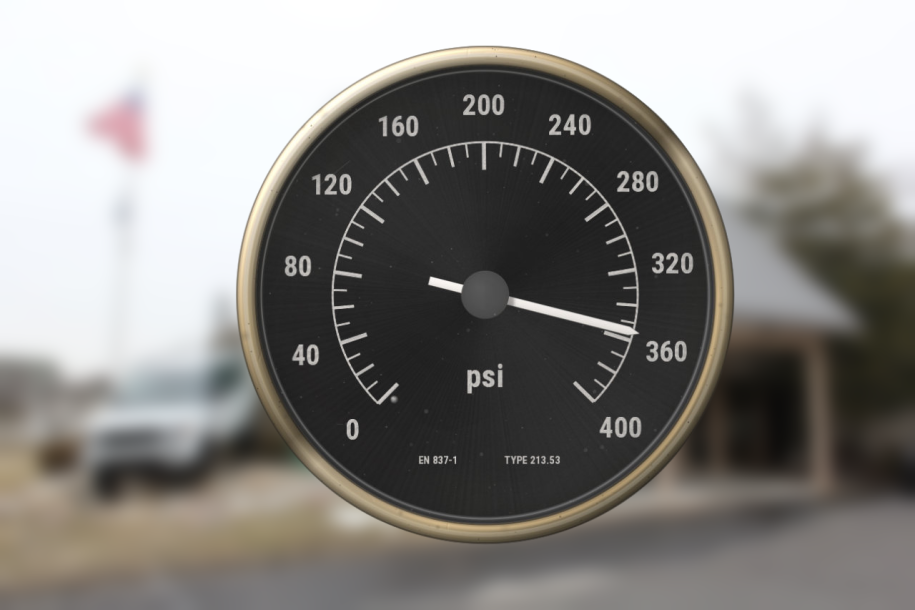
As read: 355psi
